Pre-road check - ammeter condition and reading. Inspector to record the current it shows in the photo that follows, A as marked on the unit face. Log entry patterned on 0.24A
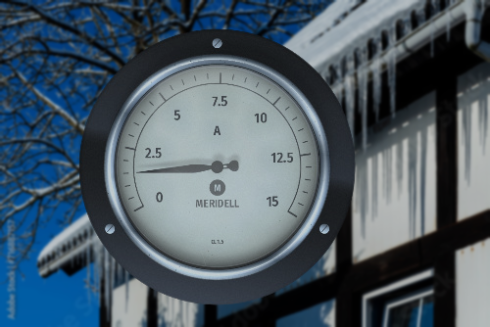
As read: 1.5A
